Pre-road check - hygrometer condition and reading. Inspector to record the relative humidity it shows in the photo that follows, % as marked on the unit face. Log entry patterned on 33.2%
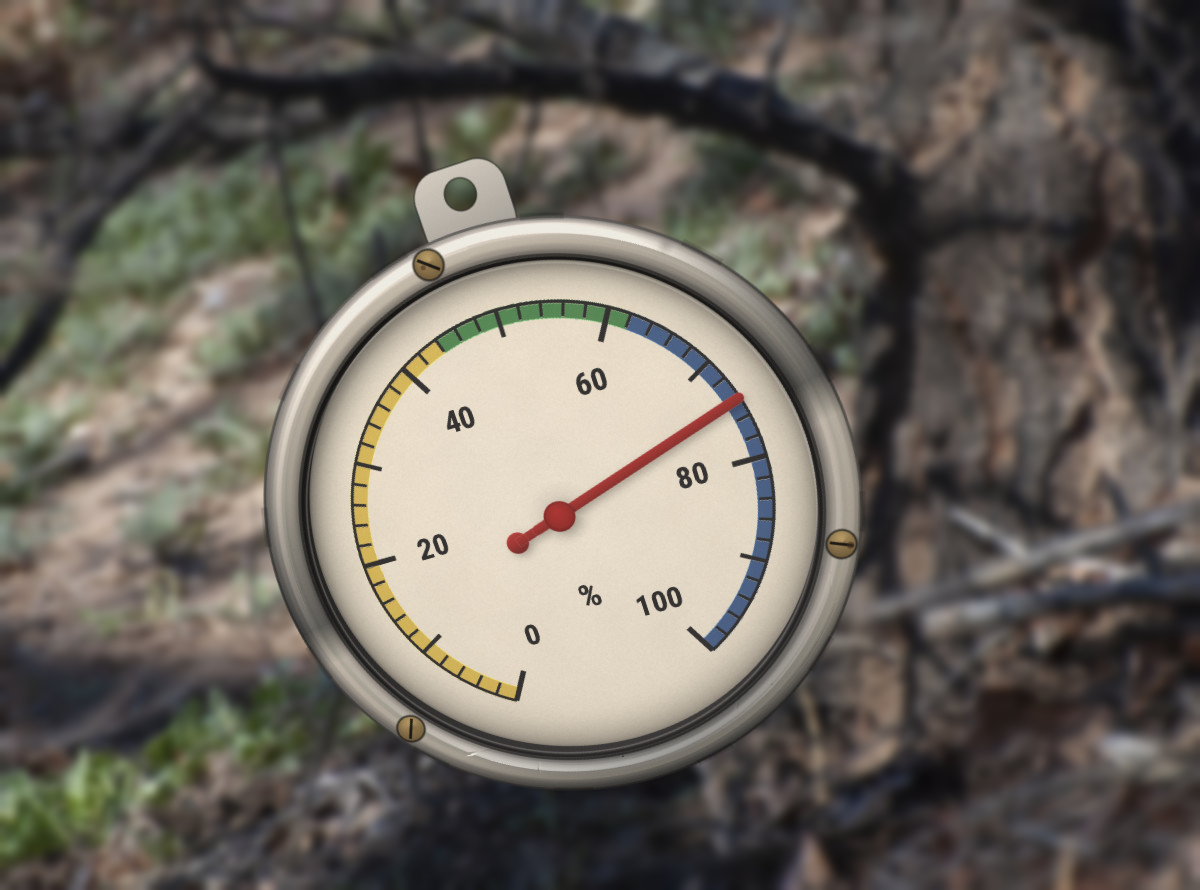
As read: 74%
